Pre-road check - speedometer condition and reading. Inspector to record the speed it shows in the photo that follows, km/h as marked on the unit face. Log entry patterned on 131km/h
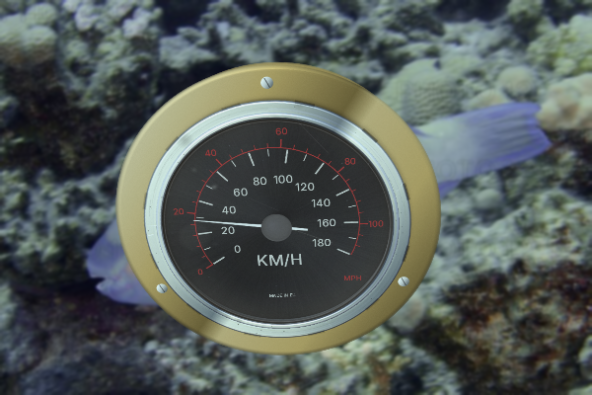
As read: 30km/h
